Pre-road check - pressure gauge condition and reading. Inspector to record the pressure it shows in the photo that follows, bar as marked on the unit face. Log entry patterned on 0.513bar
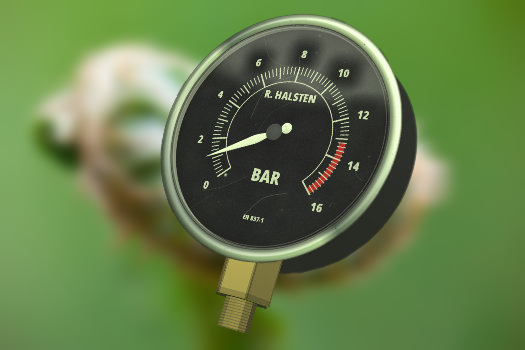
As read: 1bar
